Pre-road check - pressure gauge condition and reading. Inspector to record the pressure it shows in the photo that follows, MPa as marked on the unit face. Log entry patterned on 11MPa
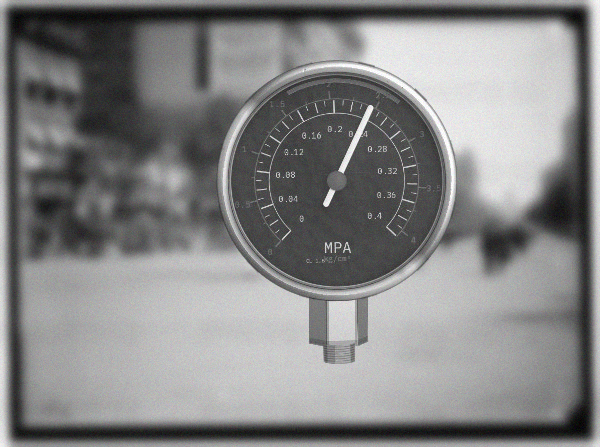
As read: 0.24MPa
